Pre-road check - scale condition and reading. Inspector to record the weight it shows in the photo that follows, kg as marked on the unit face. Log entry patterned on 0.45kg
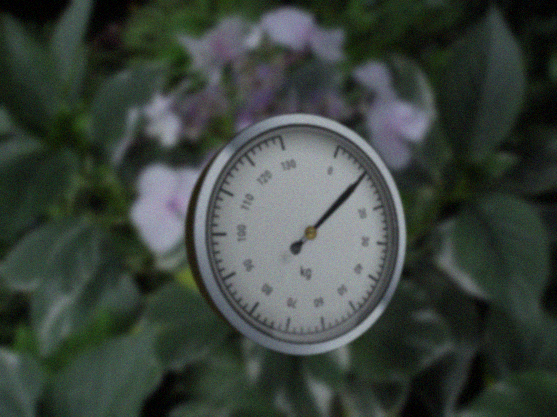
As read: 10kg
